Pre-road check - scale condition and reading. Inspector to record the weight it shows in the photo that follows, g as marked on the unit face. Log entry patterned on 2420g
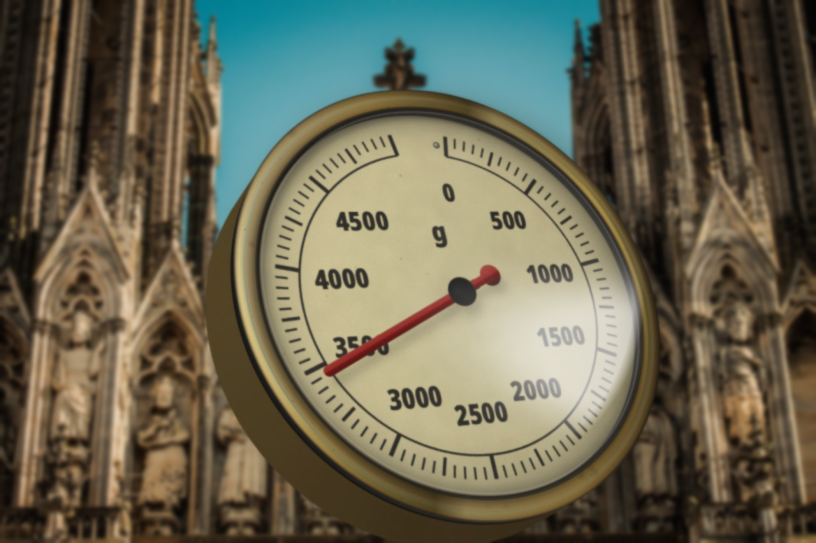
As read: 3450g
